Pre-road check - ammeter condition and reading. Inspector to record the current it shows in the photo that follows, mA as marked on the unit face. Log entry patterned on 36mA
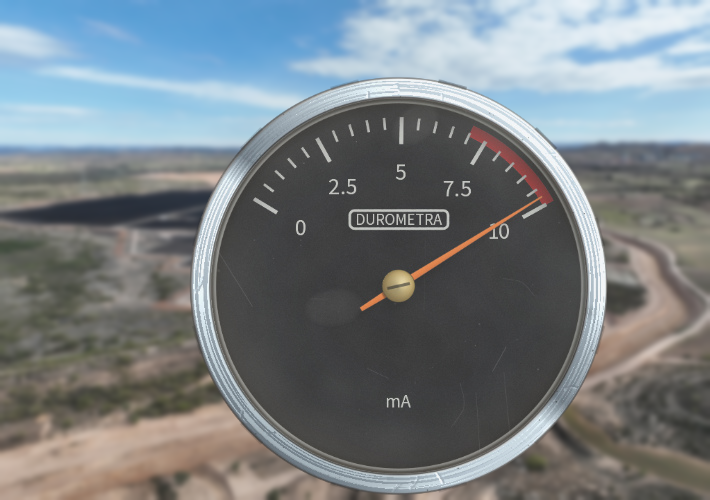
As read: 9.75mA
